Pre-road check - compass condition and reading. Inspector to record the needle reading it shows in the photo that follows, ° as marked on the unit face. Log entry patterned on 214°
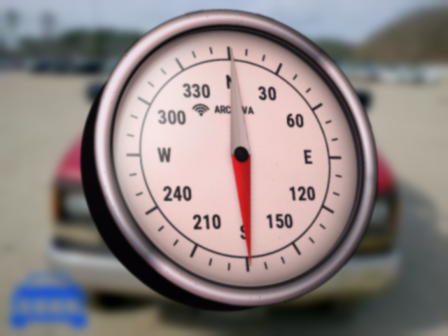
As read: 180°
